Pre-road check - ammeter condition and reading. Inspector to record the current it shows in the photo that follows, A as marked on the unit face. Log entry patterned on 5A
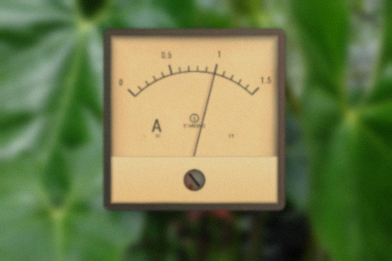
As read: 1A
